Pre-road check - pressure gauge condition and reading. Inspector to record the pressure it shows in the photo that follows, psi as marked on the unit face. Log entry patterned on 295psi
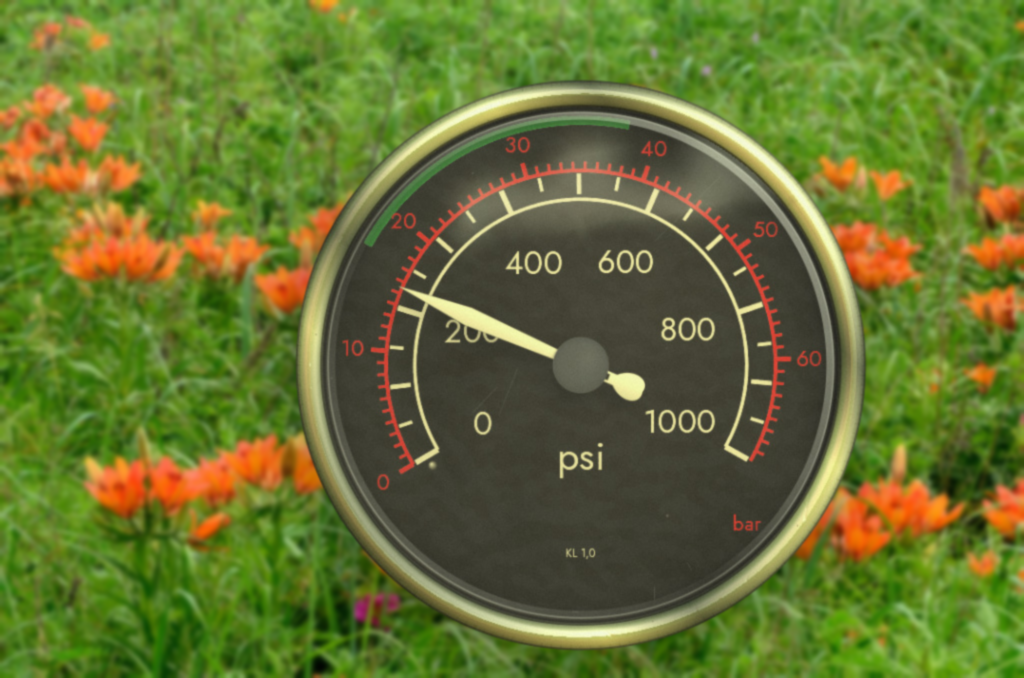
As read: 225psi
